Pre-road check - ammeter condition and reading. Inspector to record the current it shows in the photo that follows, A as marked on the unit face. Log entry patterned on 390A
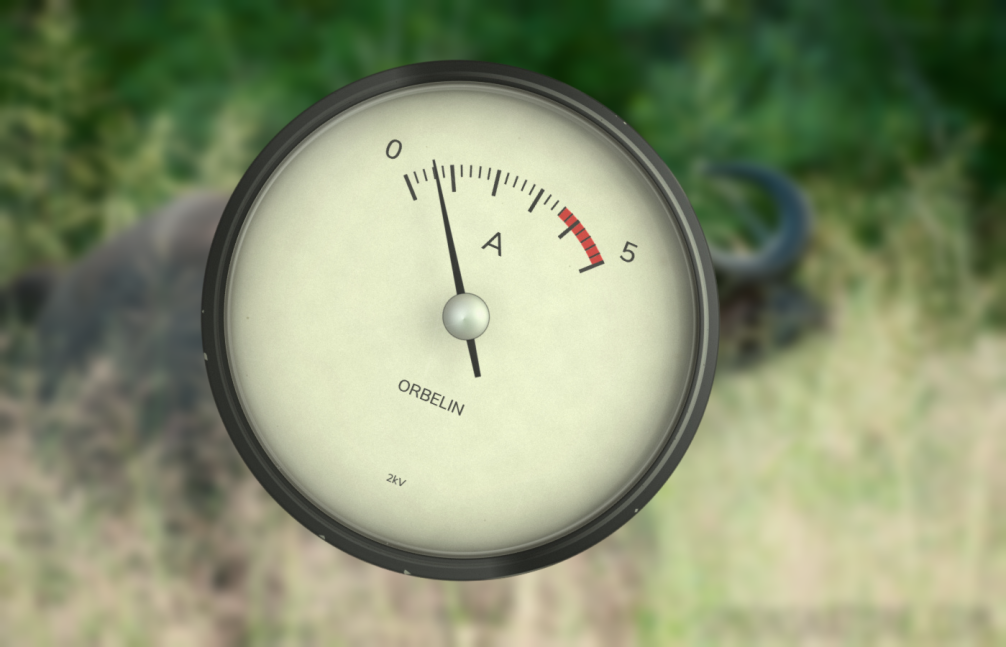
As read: 0.6A
